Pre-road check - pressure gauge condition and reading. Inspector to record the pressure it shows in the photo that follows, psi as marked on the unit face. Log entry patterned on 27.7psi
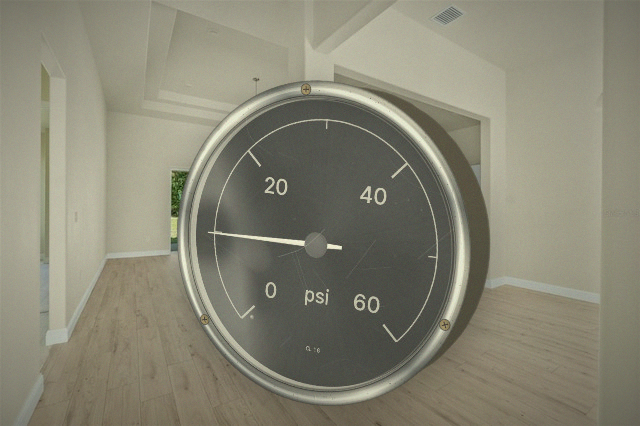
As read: 10psi
